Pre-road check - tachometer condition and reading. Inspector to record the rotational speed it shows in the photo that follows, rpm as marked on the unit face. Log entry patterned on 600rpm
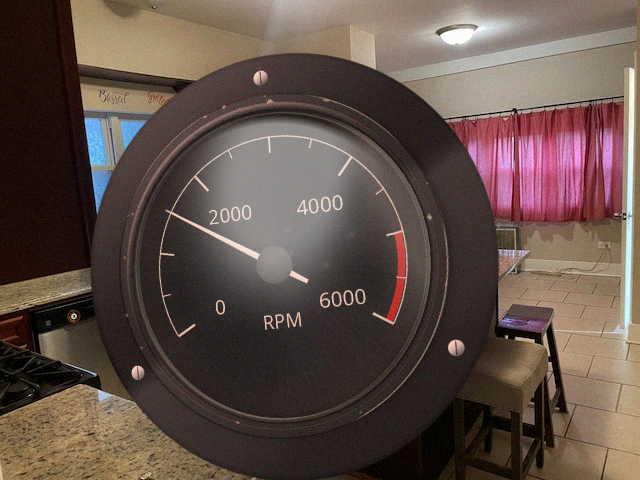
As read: 1500rpm
